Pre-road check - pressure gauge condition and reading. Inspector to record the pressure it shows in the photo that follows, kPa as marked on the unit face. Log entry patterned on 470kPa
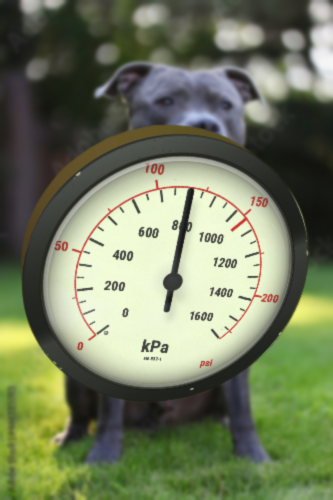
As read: 800kPa
